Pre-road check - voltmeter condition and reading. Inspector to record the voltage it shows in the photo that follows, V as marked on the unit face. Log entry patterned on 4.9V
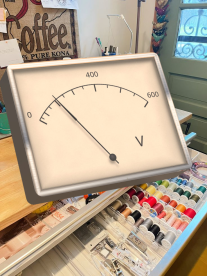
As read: 200V
